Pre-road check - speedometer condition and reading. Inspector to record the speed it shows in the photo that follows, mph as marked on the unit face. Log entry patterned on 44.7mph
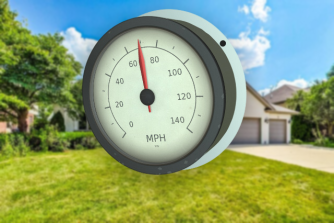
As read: 70mph
